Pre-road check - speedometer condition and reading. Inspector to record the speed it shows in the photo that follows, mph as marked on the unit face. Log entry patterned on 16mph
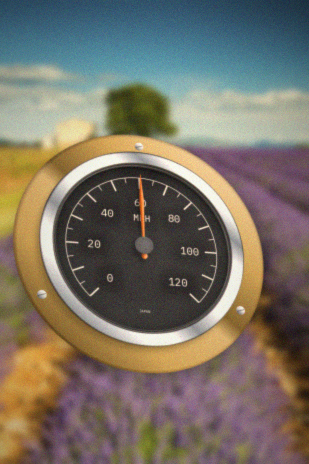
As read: 60mph
